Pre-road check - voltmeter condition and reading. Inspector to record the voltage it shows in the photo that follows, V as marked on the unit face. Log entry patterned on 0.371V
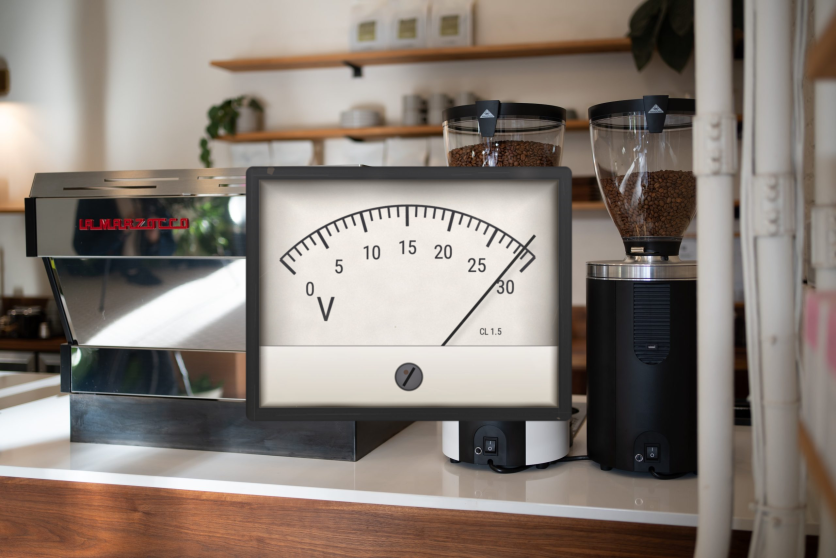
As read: 28.5V
